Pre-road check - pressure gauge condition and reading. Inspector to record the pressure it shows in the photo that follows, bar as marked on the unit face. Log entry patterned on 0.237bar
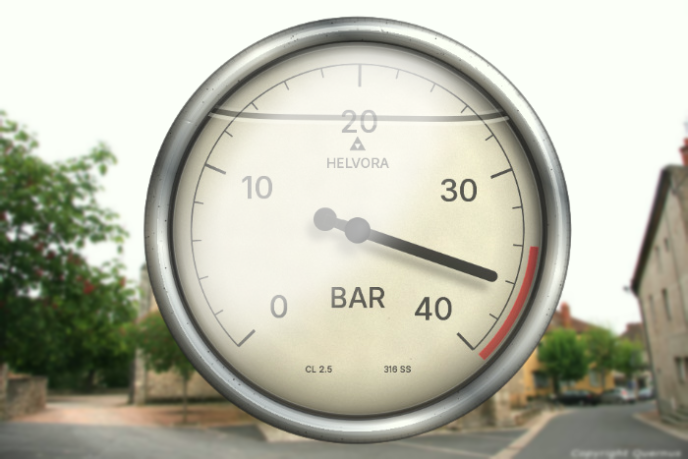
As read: 36bar
